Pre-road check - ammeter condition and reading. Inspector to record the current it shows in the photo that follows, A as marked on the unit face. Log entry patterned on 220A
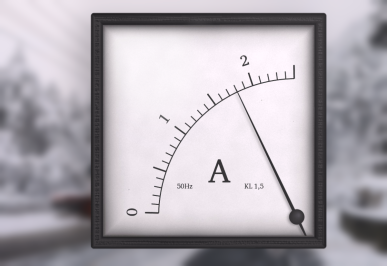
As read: 1.8A
